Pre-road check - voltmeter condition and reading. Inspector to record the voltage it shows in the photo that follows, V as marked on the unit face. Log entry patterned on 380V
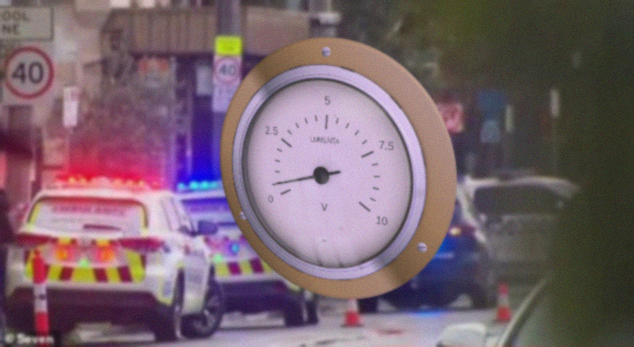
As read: 0.5V
